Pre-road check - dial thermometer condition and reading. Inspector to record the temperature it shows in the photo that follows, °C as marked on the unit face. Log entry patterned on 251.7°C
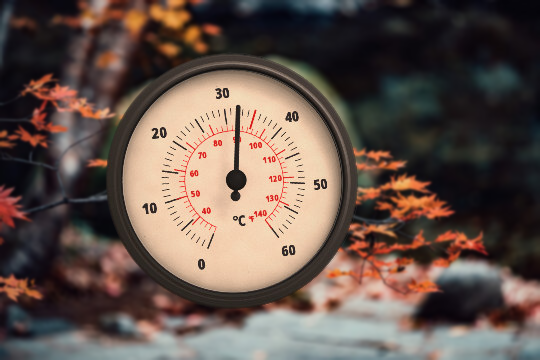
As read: 32°C
